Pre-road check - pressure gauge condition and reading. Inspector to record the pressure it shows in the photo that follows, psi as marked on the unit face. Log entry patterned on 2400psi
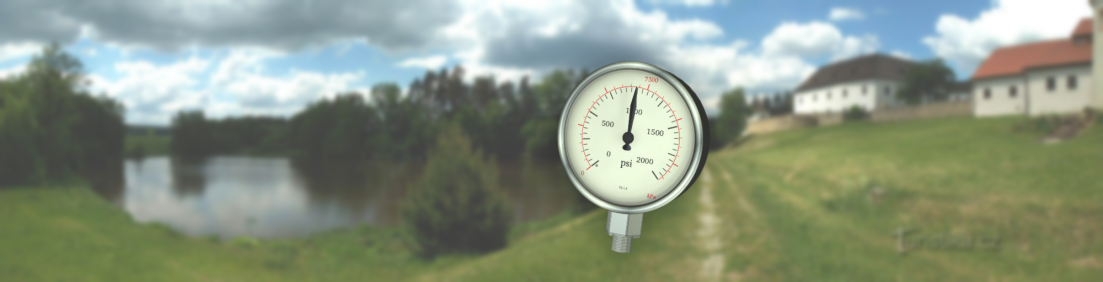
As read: 1000psi
